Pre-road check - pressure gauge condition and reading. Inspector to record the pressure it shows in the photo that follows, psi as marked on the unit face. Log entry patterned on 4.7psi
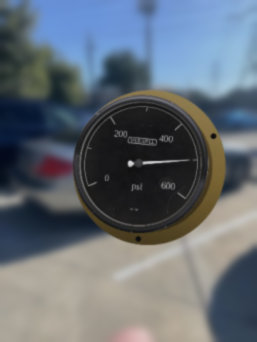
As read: 500psi
